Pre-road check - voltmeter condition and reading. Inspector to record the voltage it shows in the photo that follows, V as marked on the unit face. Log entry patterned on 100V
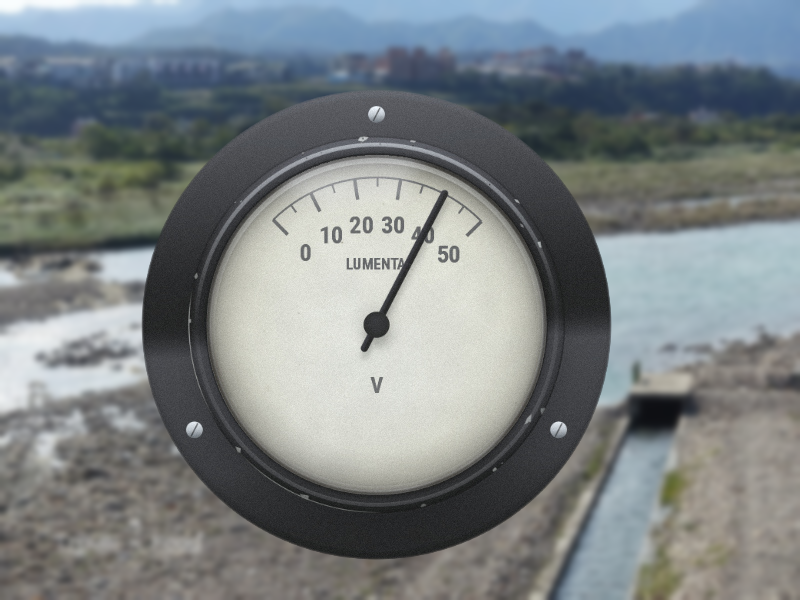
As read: 40V
